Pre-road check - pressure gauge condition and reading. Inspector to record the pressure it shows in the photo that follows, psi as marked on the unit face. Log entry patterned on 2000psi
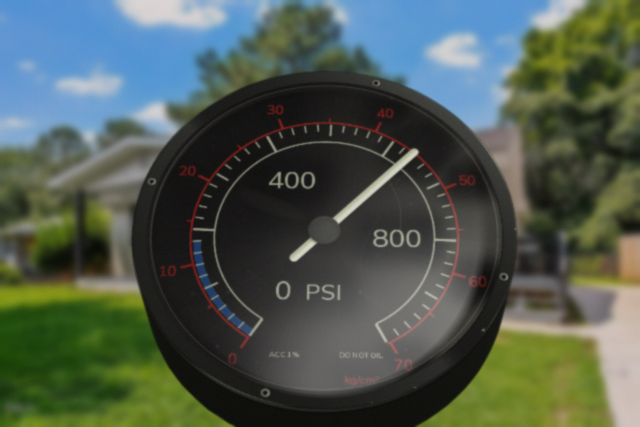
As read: 640psi
